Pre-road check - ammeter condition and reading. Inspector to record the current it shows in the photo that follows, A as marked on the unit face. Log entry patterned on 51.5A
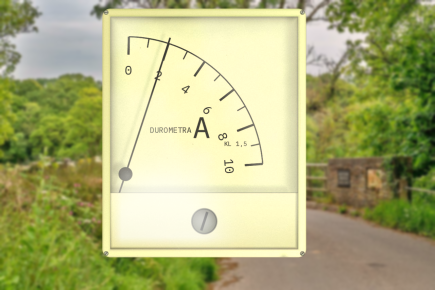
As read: 2A
